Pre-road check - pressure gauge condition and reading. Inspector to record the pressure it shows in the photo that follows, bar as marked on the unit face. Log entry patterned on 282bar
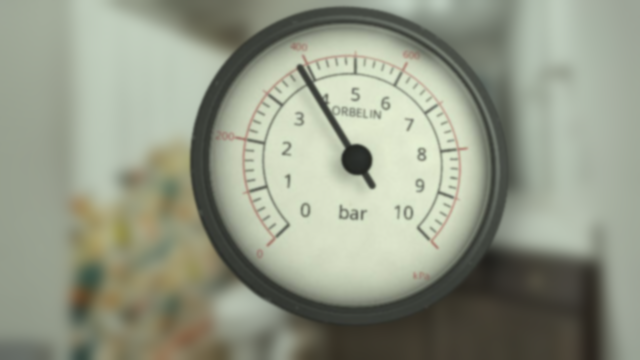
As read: 3.8bar
